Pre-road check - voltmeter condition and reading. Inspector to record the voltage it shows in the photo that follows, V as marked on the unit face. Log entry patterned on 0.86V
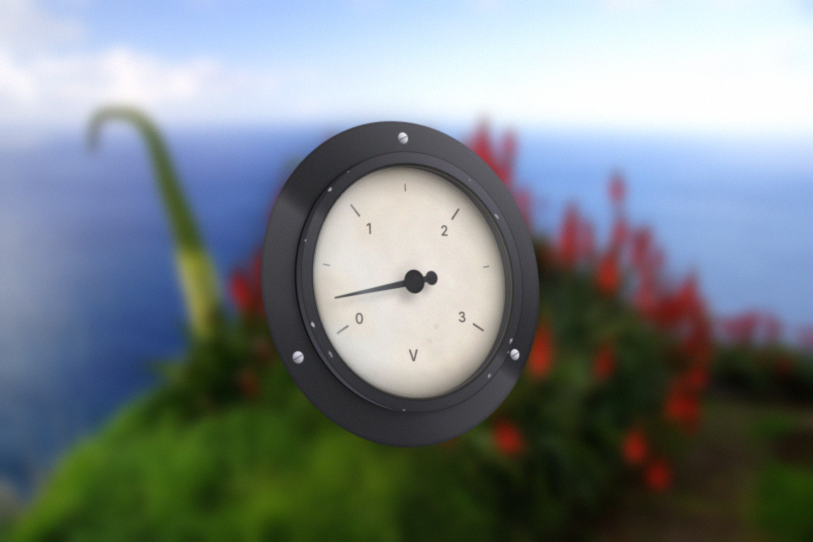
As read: 0.25V
